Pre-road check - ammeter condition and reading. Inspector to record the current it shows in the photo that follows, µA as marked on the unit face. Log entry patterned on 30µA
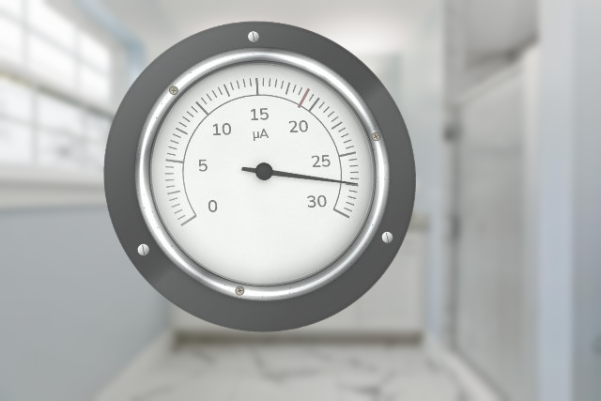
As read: 27.5µA
